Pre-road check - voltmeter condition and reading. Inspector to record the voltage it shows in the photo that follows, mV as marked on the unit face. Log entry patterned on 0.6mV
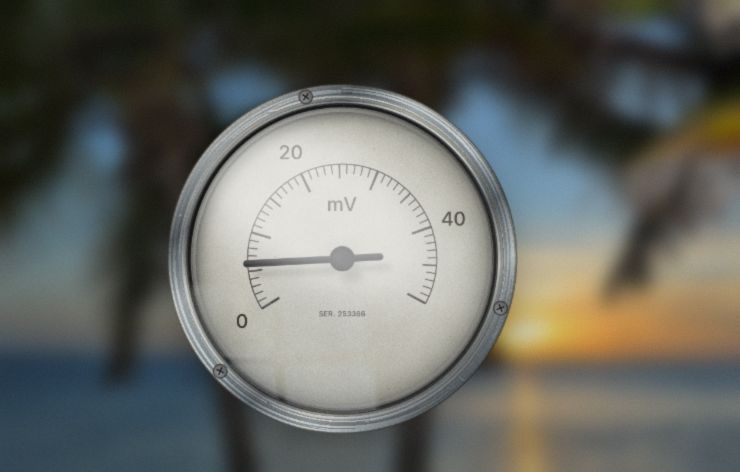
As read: 6mV
